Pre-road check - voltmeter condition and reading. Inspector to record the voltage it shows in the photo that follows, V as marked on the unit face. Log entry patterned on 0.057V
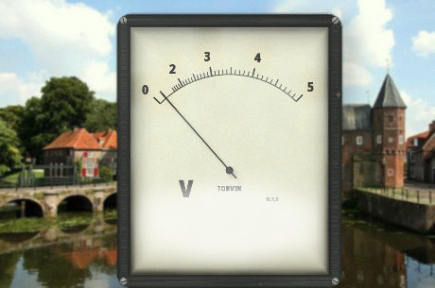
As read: 1V
